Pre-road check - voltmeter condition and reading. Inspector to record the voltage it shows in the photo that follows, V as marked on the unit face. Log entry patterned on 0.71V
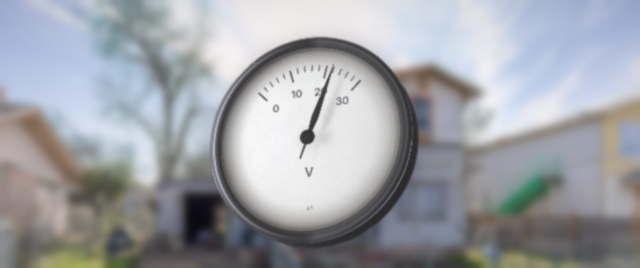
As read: 22V
